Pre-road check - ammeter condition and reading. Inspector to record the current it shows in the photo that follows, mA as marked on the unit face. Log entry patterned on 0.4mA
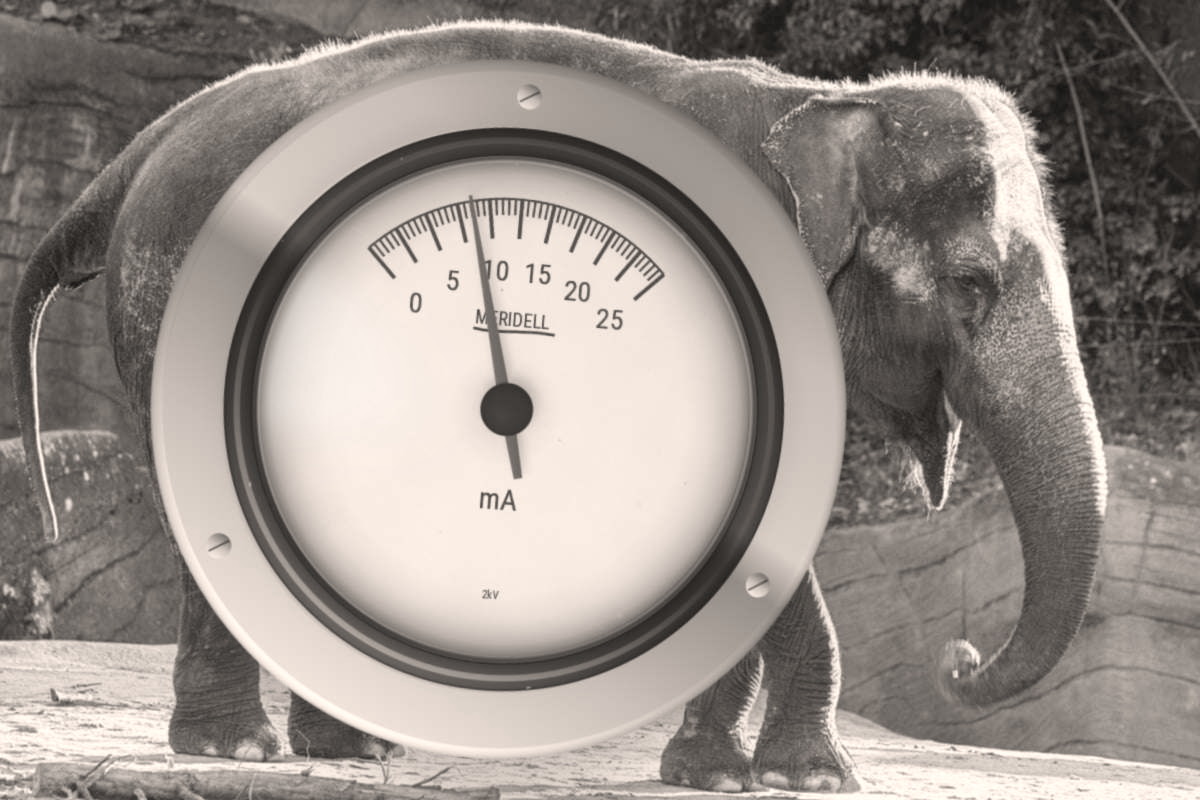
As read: 8.5mA
